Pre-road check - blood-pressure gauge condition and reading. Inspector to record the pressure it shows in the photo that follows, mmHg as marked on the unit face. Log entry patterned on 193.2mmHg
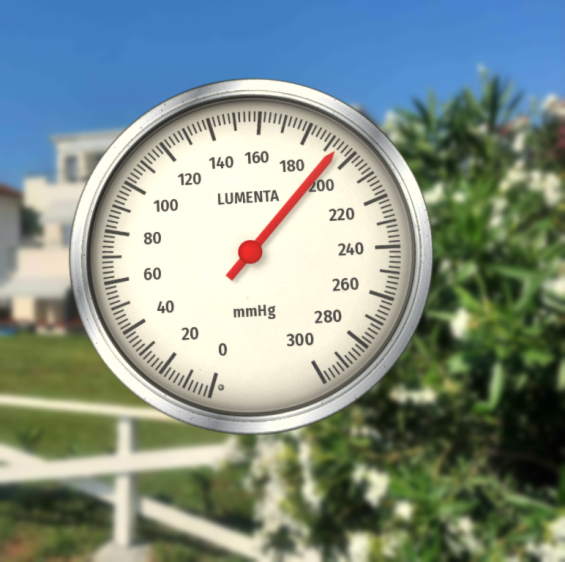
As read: 194mmHg
